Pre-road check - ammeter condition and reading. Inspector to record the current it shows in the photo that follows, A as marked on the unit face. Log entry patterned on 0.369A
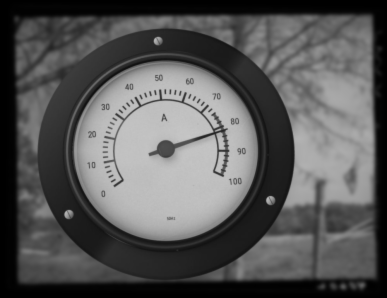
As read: 82A
